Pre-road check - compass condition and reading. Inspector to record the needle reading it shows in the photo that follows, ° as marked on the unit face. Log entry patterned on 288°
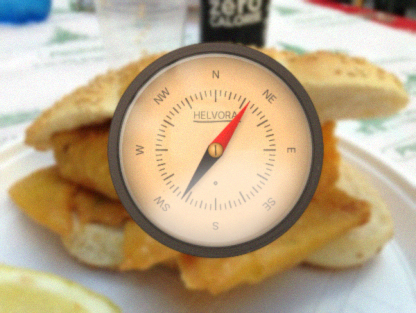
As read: 35°
